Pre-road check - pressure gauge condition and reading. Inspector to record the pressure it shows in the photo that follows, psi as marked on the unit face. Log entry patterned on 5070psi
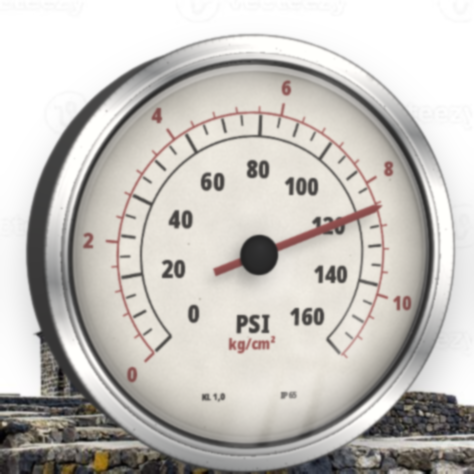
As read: 120psi
